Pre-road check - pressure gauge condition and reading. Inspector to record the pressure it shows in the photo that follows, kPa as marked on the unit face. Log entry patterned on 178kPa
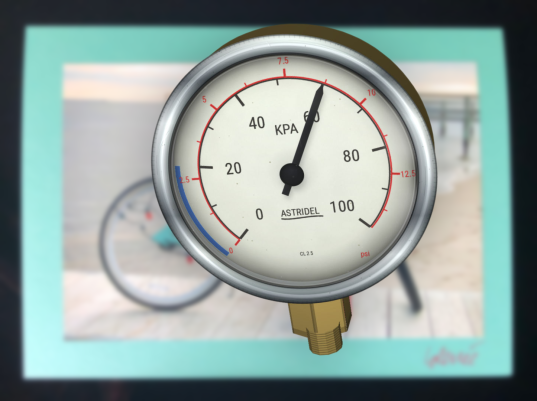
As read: 60kPa
